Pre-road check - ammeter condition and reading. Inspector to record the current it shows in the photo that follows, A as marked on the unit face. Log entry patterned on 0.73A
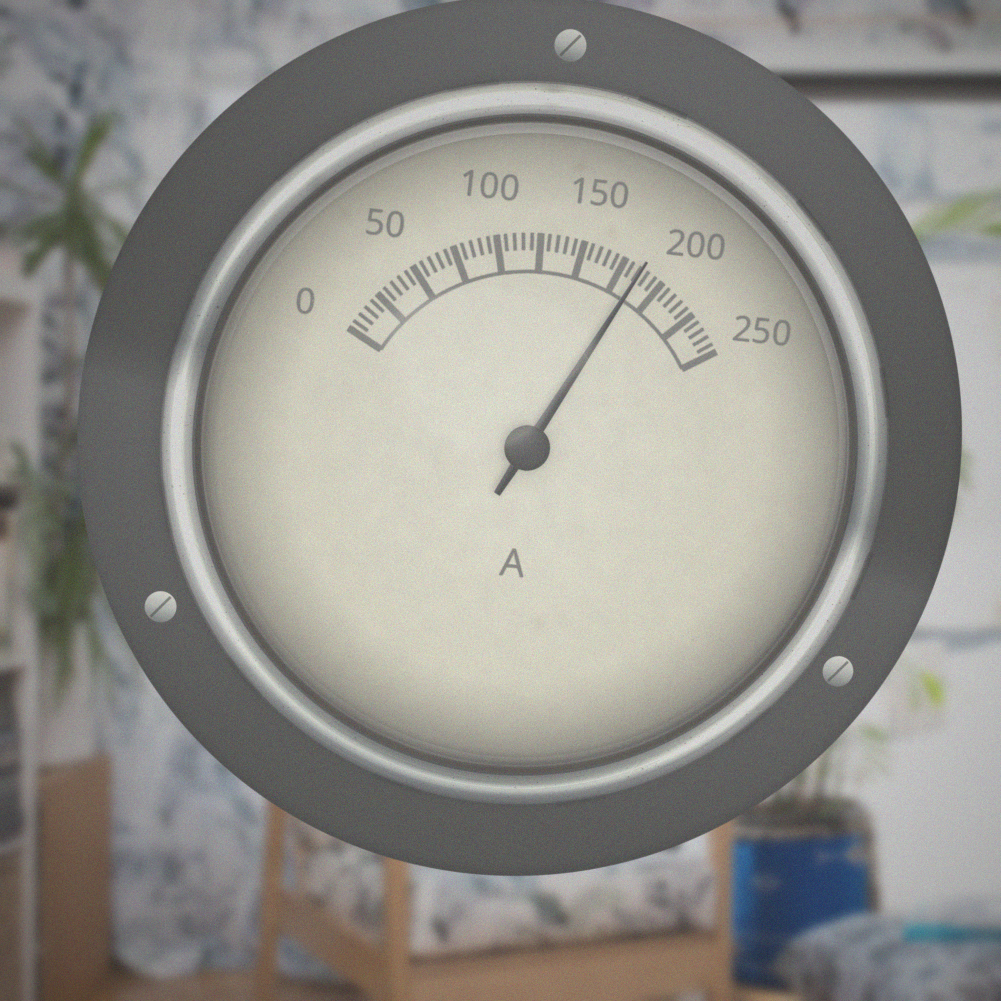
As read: 185A
